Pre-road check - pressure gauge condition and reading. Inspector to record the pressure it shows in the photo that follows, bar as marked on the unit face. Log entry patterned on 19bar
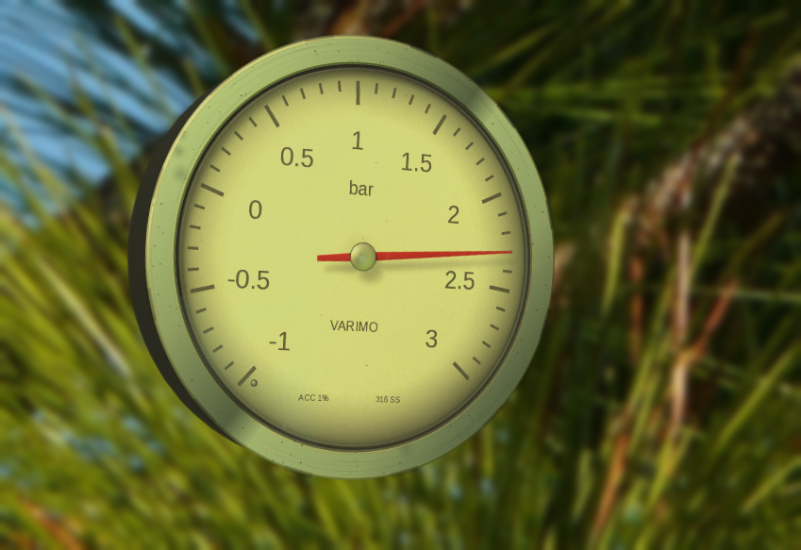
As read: 2.3bar
